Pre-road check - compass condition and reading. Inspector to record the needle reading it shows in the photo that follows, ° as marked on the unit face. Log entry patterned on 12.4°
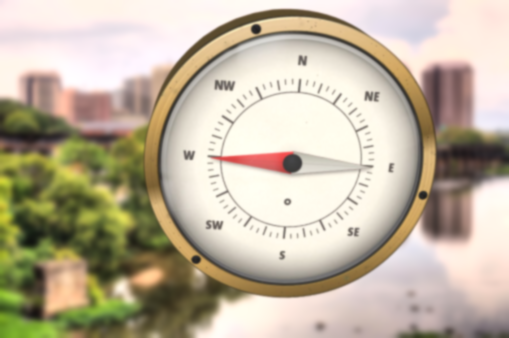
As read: 270°
